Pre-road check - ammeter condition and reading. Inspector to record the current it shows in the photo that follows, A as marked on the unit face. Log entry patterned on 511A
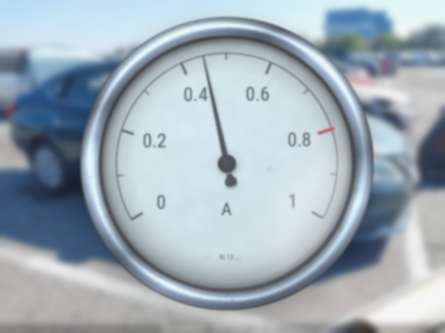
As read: 0.45A
